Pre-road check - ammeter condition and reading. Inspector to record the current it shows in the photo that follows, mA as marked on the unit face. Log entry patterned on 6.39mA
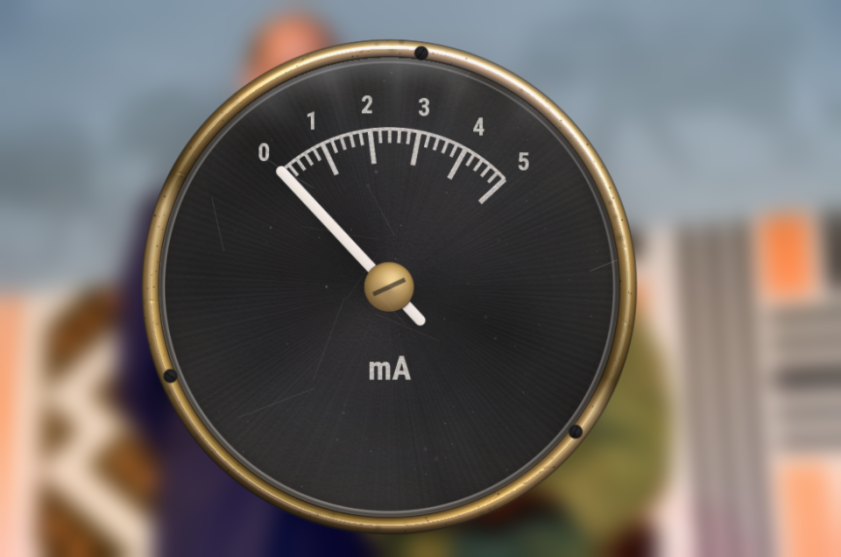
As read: 0mA
